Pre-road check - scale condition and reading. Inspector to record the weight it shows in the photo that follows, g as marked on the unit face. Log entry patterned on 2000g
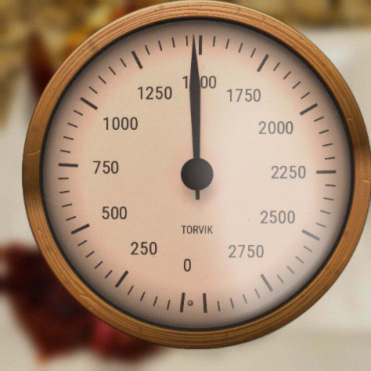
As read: 1475g
